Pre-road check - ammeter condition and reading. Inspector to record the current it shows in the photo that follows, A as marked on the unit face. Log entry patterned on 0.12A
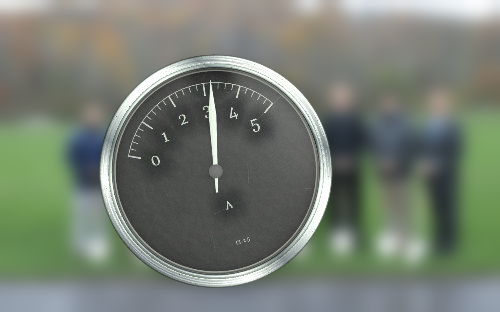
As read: 3.2A
